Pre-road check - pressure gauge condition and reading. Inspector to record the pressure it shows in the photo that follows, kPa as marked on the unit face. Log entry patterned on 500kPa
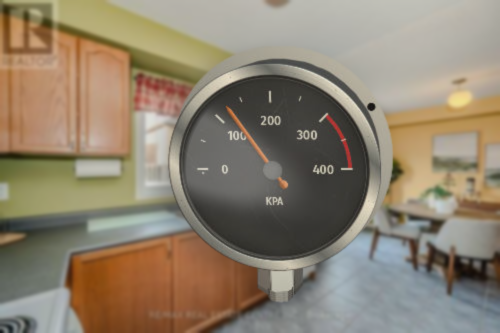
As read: 125kPa
